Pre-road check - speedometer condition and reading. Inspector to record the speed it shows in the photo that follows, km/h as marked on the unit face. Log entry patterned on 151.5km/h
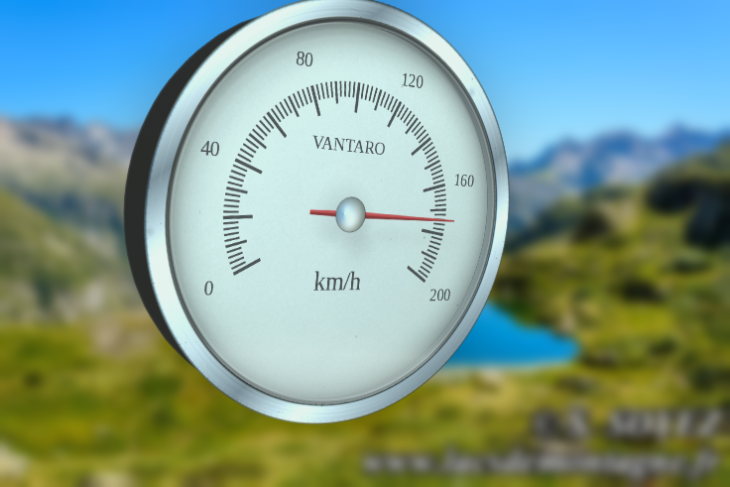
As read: 174km/h
